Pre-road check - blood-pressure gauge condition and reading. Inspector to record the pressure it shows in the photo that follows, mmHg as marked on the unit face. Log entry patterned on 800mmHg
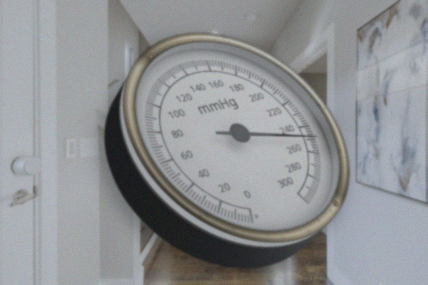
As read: 250mmHg
